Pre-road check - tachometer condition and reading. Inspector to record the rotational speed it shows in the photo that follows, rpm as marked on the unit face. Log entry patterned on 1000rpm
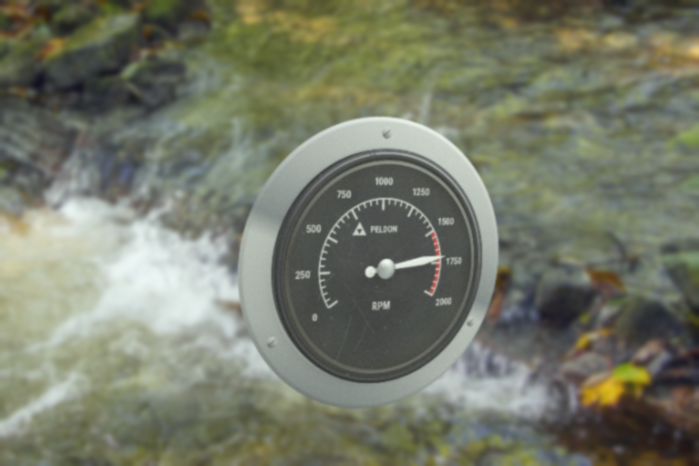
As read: 1700rpm
